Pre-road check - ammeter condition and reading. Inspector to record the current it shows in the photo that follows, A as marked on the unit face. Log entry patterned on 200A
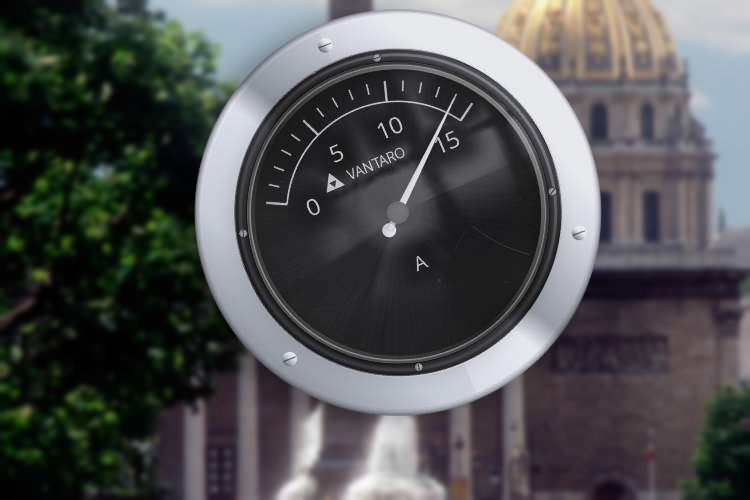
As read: 14A
